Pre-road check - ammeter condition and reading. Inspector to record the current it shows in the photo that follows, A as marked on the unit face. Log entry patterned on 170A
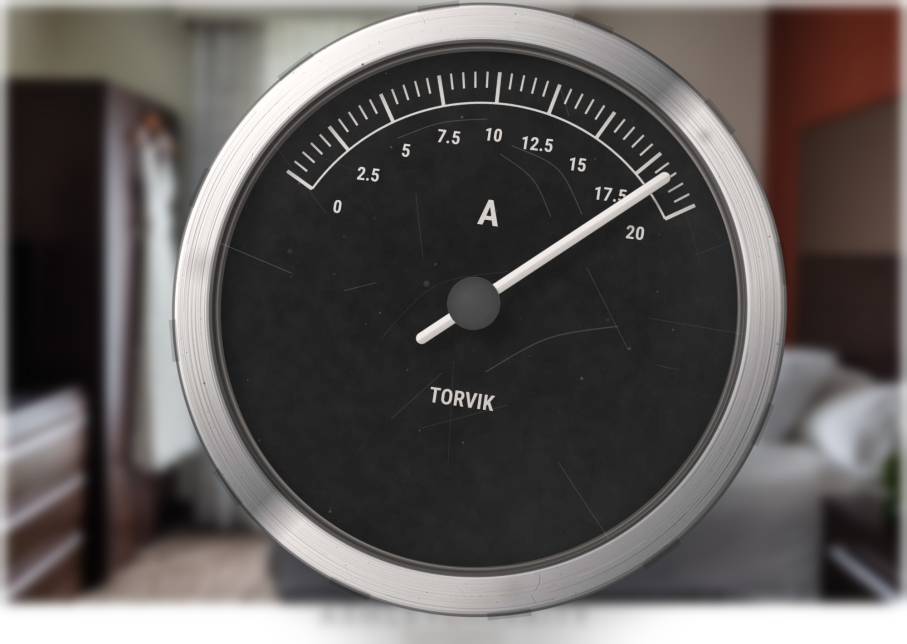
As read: 18.5A
